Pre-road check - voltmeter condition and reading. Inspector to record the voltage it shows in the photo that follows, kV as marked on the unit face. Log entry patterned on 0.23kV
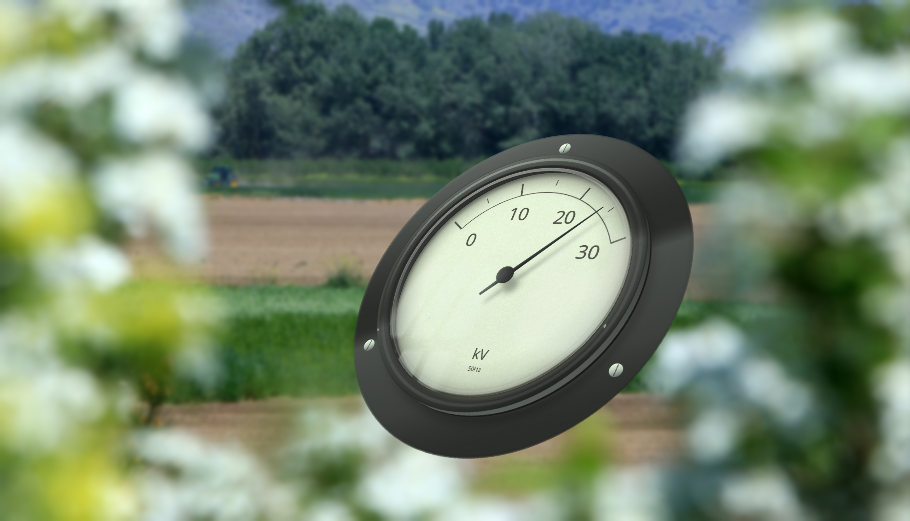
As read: 25kV
